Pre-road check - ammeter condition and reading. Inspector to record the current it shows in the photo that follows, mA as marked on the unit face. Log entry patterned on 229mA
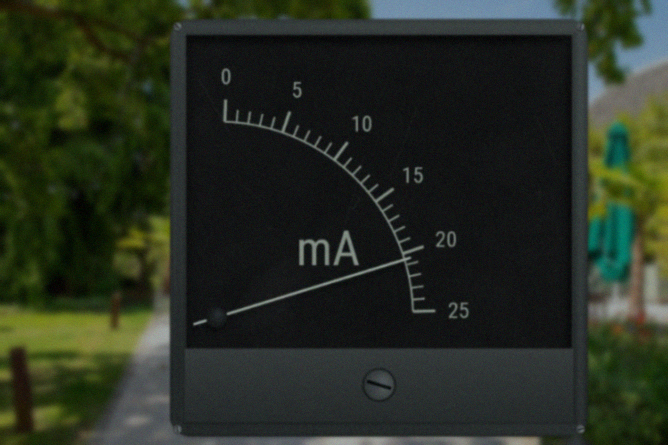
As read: 20.5mA
